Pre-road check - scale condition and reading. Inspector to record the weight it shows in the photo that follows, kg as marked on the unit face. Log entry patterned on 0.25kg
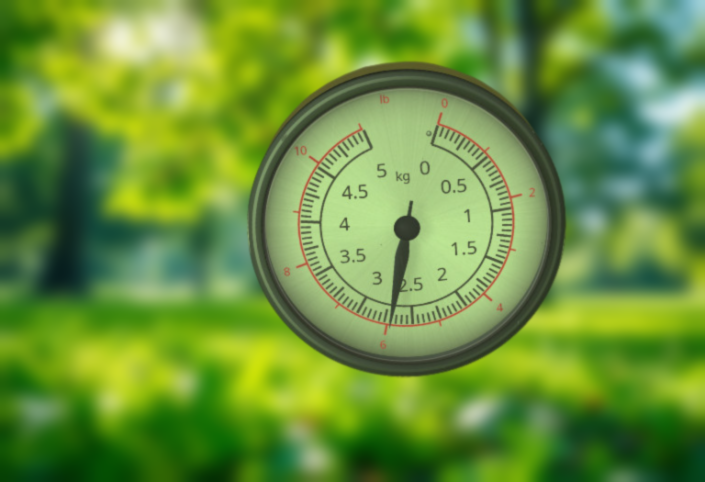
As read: 2.7kg
